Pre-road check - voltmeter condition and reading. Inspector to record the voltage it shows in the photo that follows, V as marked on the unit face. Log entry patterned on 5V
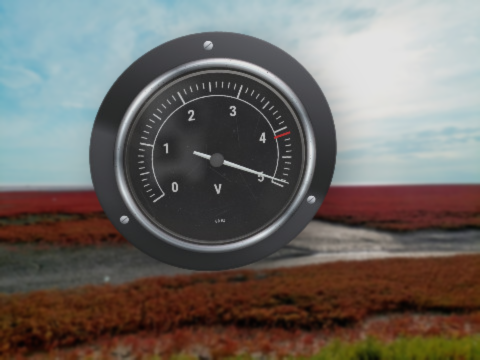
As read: 4.9V
